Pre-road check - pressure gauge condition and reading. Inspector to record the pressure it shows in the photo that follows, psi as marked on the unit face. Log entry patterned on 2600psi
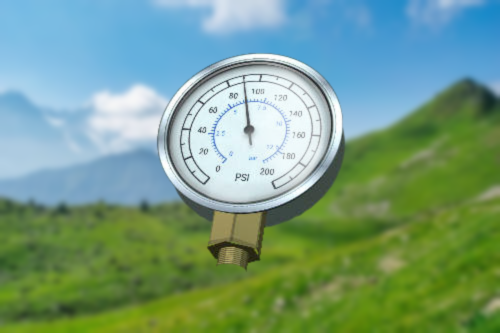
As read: 90psi
